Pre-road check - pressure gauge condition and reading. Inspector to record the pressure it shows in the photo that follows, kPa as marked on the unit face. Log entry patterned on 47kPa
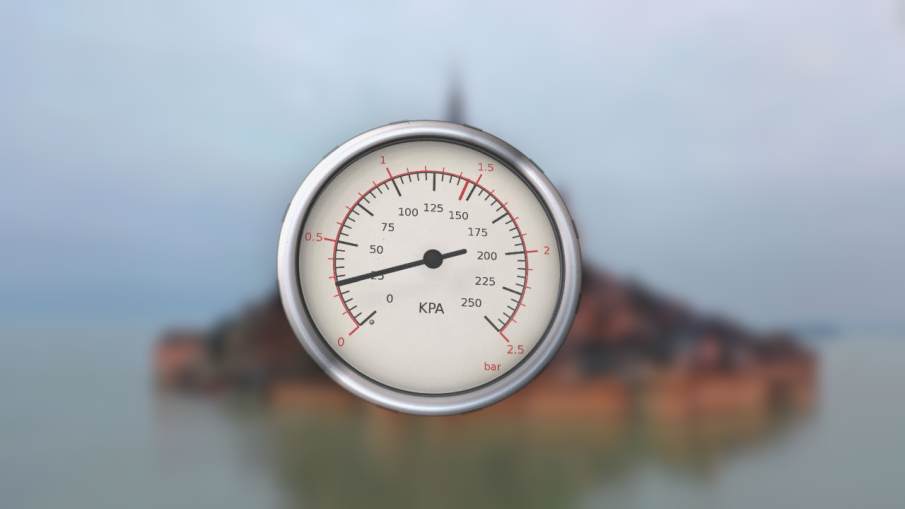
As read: 25kPa
